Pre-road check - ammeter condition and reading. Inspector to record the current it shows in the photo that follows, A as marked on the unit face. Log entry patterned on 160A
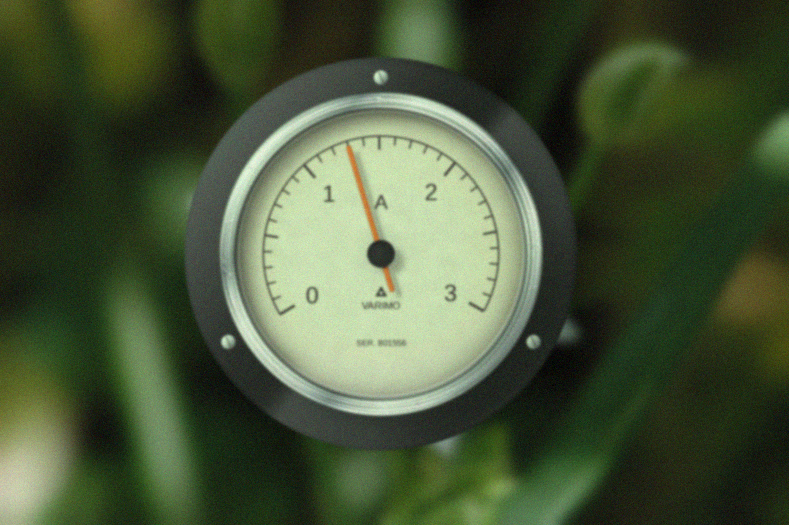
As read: 1.3A
